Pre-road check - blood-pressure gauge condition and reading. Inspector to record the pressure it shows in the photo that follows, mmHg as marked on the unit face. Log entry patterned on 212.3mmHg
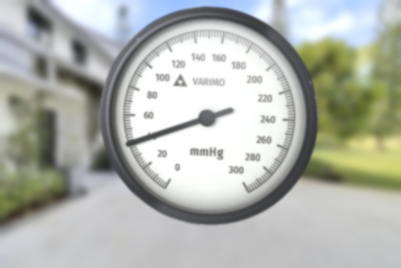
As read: 40mmHg
